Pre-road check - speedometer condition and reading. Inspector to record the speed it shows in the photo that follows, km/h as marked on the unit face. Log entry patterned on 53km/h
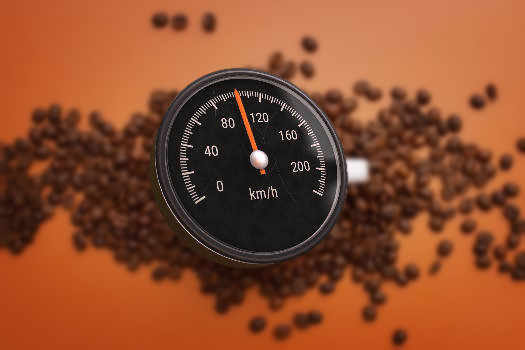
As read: 100km/h
